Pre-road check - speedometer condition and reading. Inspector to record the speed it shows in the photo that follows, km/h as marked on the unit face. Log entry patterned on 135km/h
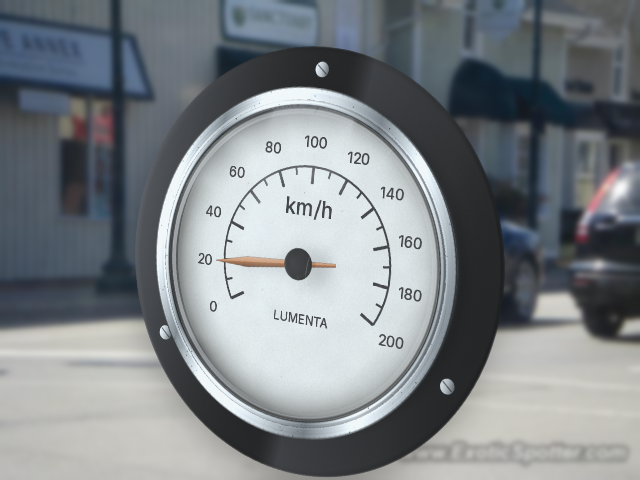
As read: 20km/h
